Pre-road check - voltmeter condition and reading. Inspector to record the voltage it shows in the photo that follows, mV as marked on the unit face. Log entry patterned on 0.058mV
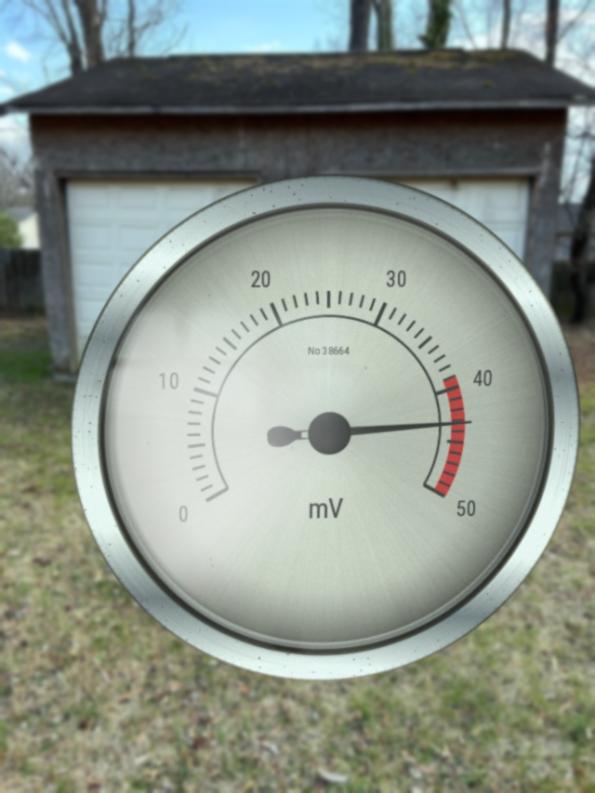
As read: 43mV
